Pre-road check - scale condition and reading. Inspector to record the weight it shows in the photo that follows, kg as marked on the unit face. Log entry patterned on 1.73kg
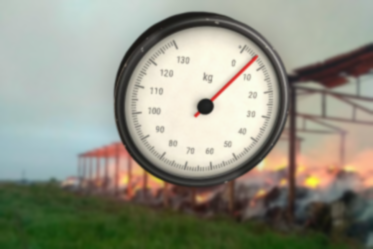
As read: 5kg
